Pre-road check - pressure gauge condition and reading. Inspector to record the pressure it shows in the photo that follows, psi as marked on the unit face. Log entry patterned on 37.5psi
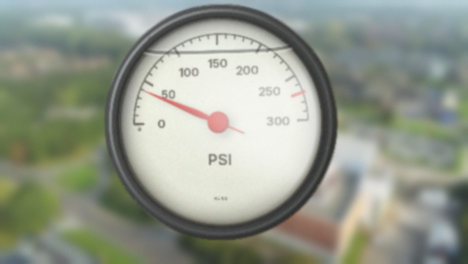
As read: 40psi
